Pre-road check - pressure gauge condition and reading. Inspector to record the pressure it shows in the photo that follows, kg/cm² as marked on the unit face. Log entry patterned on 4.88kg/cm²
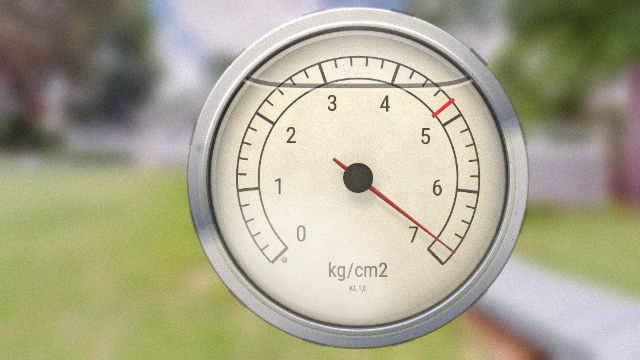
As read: 6.8kg/cm²
